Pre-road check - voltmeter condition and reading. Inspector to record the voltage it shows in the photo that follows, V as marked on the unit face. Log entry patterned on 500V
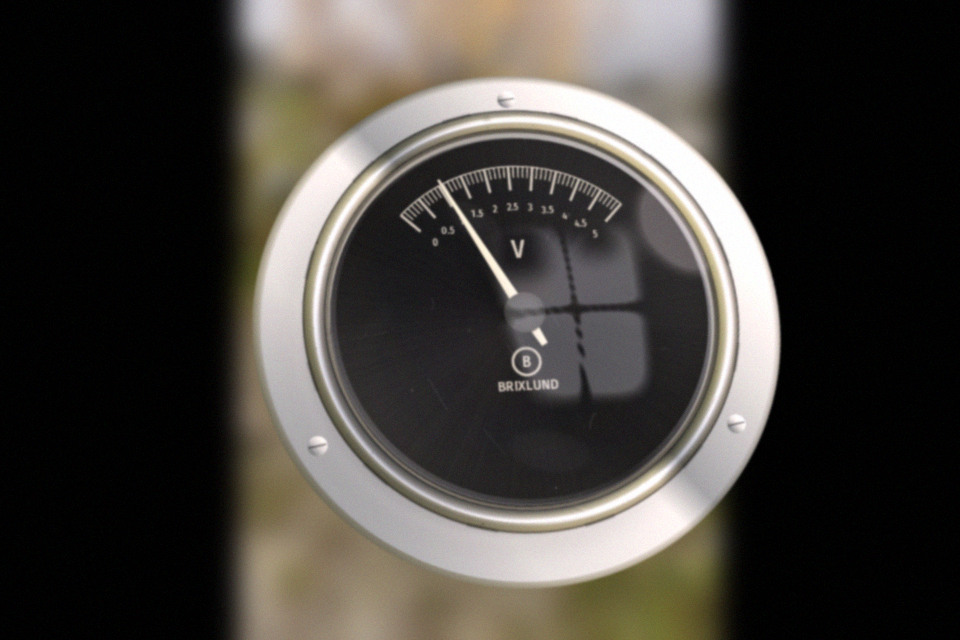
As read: 1V
